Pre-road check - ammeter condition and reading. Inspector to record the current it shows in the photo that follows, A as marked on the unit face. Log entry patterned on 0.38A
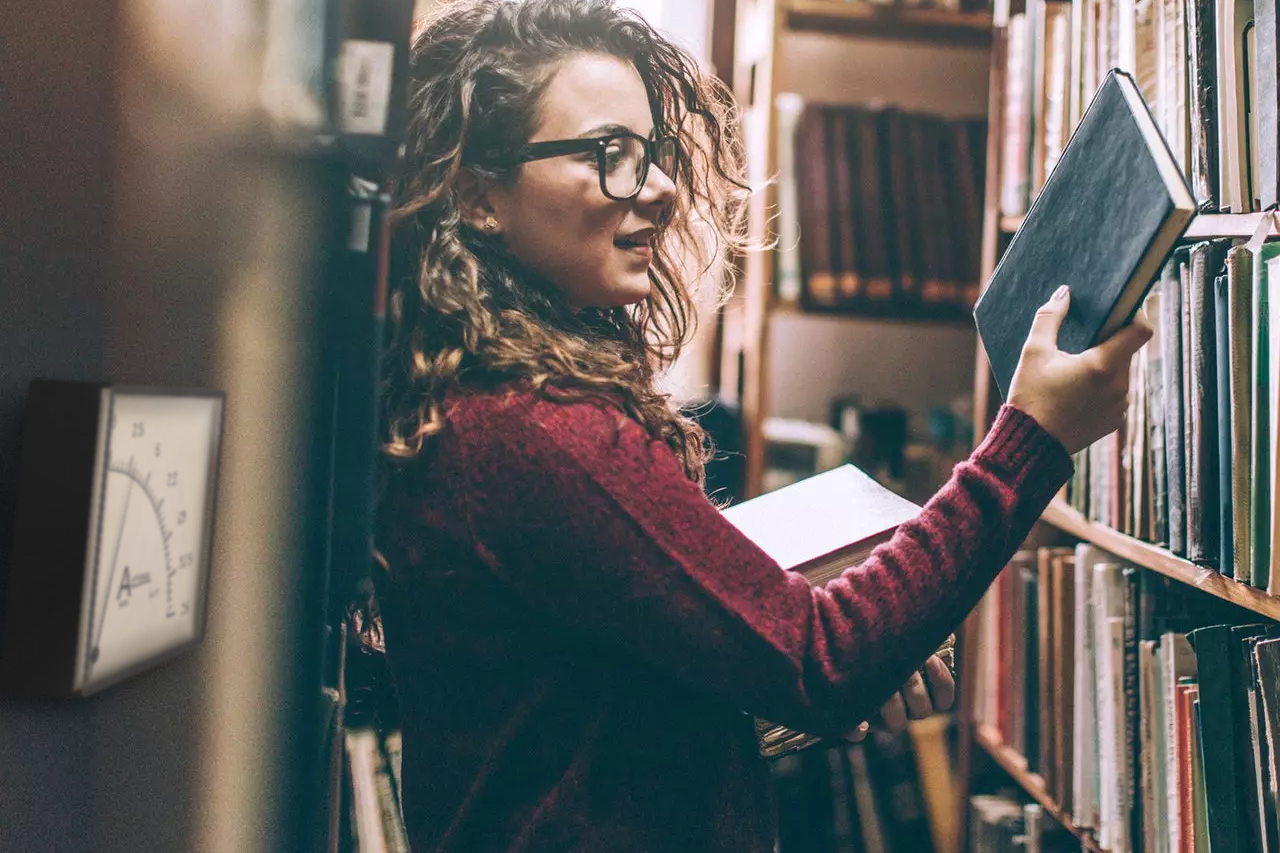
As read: 2.5A
